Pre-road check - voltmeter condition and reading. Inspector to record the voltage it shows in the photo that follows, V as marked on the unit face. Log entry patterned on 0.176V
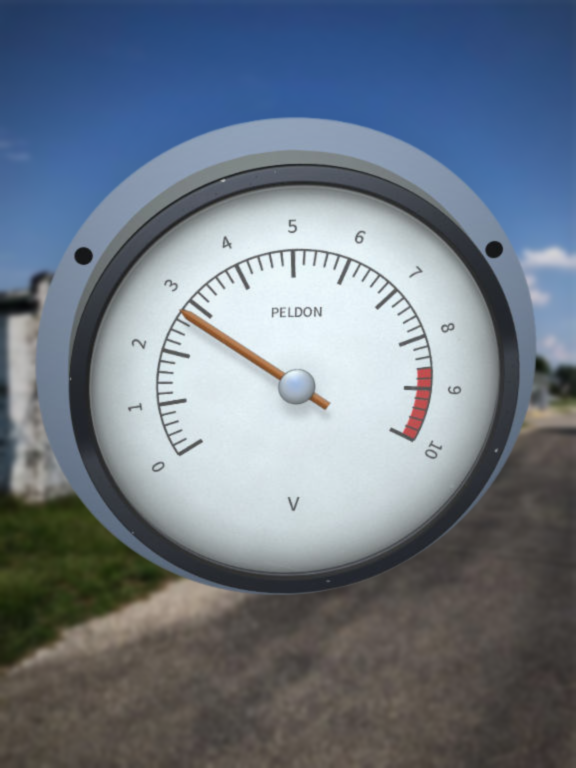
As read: 2.8V
